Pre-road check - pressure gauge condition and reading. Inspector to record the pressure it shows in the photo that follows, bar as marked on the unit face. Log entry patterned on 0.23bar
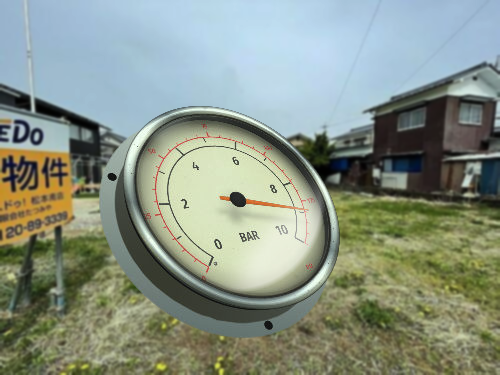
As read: 9bar
